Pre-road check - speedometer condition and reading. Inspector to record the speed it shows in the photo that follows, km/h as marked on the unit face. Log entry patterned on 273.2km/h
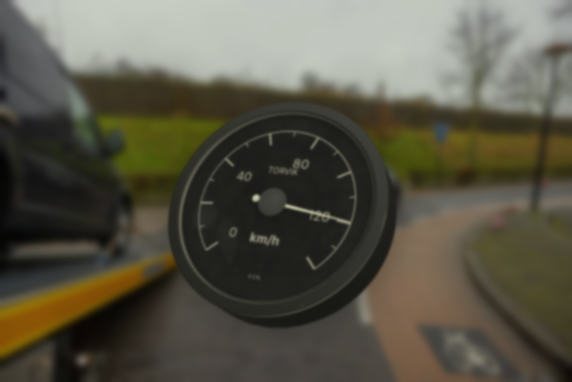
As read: 120km/h
